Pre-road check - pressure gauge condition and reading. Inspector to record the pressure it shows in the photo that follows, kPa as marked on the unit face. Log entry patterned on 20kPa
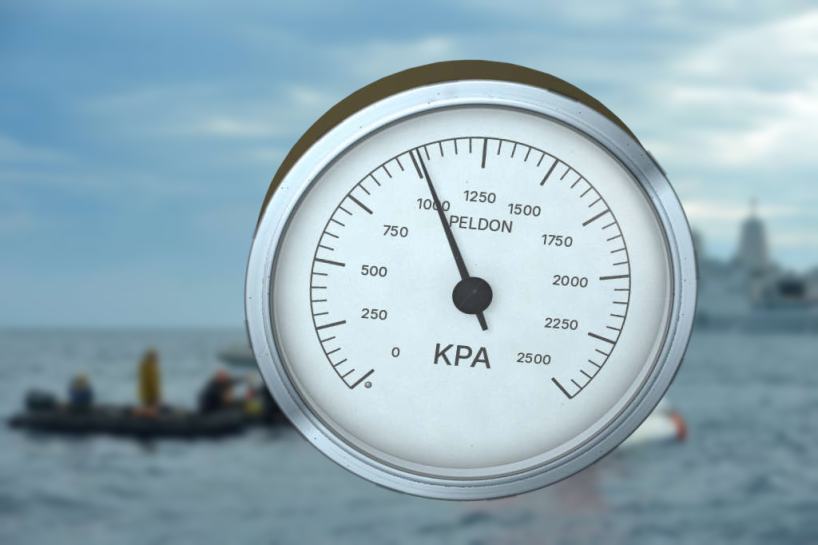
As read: 1025kPa
